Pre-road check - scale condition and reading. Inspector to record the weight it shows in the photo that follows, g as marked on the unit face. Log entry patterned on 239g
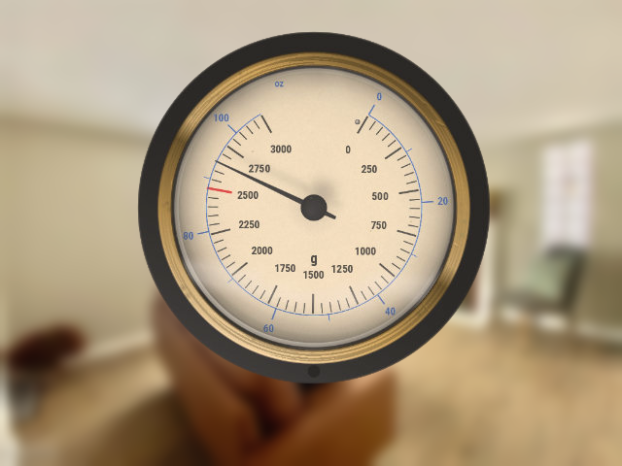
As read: 2650g
